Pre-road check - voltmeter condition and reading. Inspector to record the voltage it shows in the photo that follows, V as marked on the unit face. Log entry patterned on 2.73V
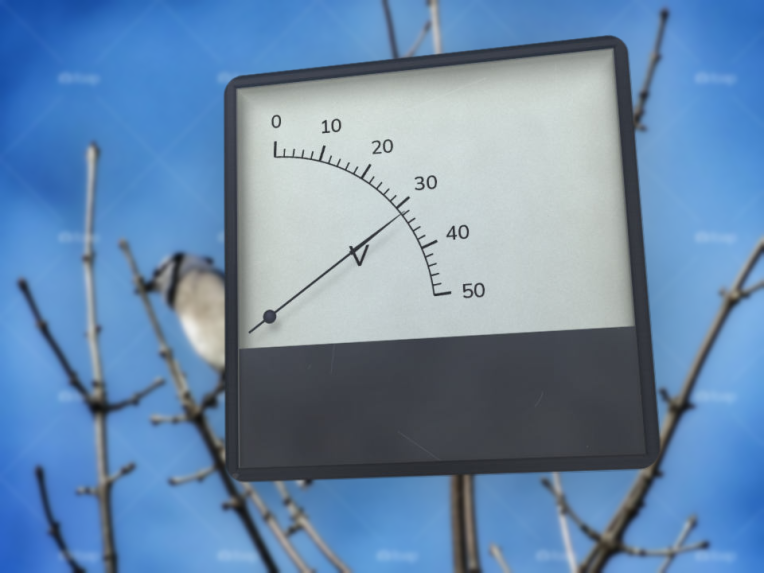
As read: 32V
